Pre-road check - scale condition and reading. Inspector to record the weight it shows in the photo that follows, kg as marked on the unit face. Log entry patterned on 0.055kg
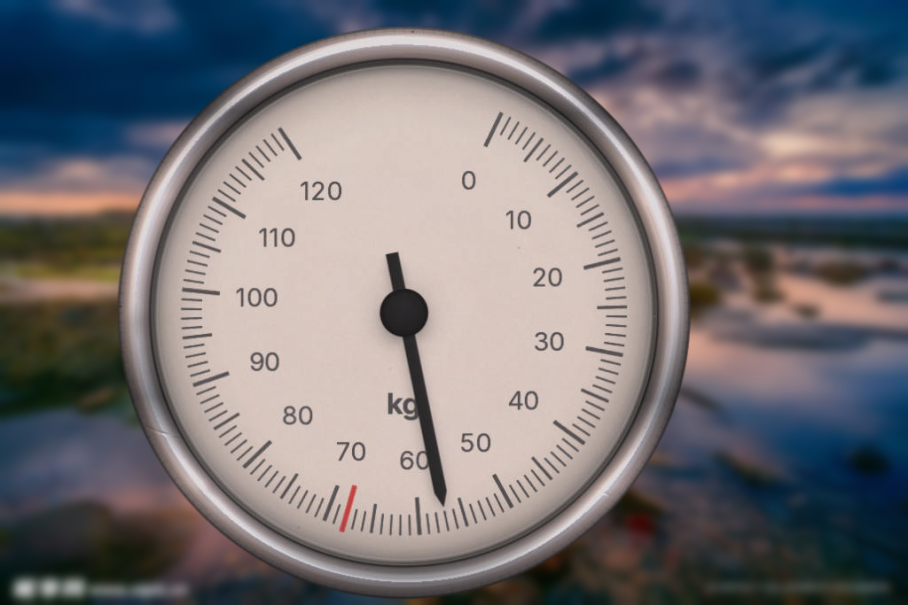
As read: 57kg
